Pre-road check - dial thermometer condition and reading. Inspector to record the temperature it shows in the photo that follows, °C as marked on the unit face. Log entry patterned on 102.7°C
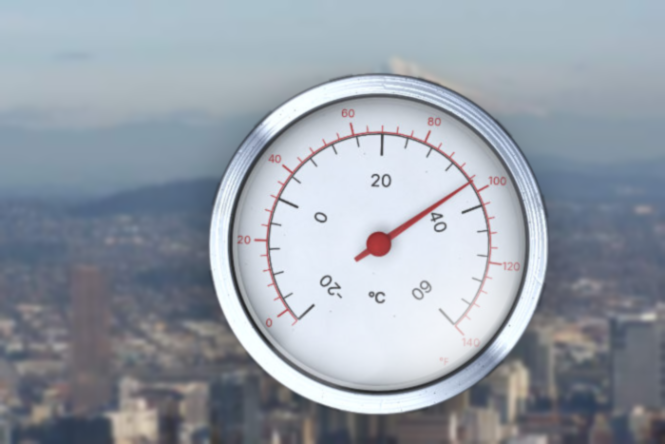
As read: 36°C
